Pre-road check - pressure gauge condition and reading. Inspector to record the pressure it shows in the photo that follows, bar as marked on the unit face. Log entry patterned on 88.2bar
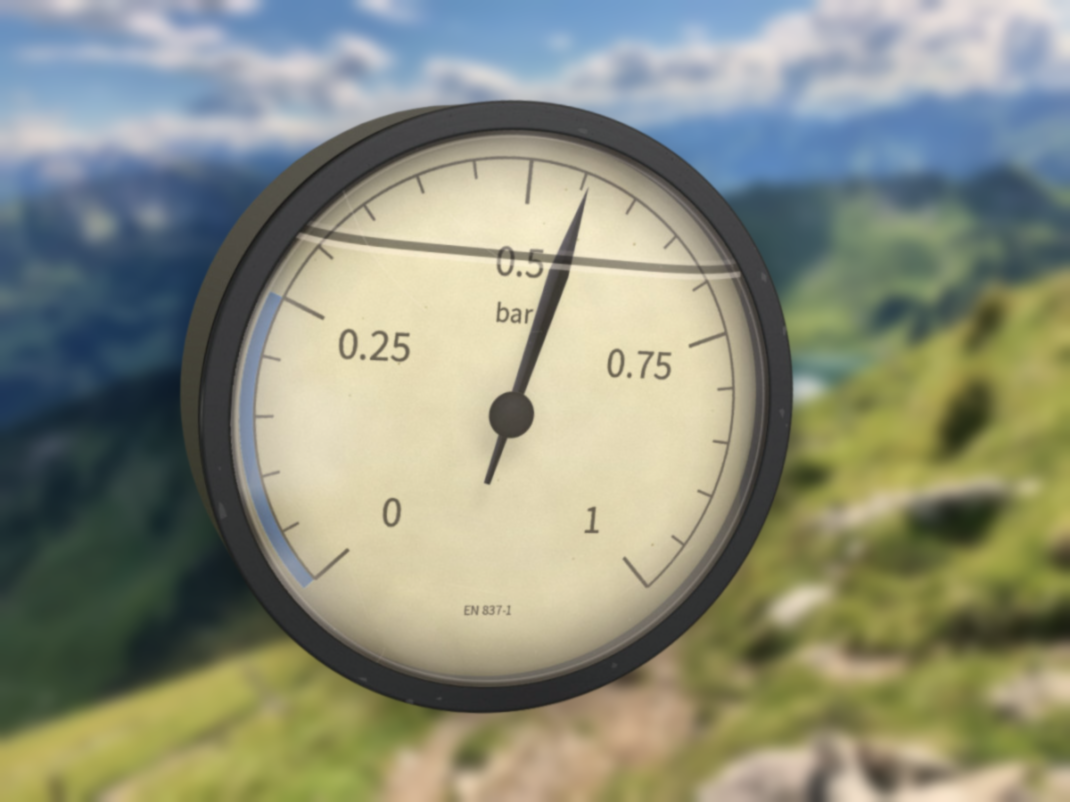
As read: 0.55bar
